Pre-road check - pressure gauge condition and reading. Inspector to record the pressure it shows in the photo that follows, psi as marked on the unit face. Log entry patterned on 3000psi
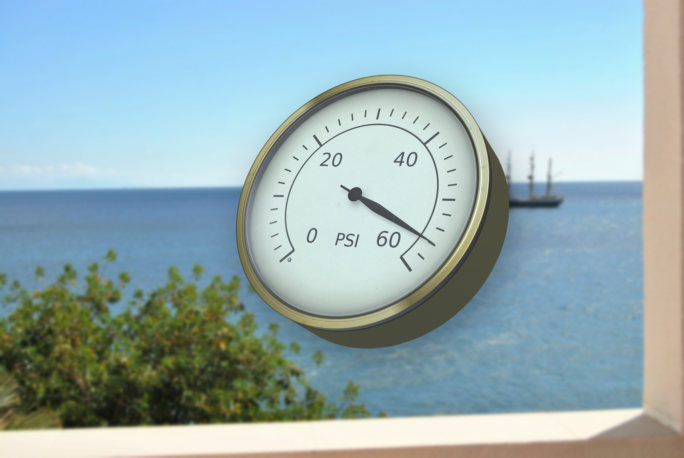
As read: 56psi
